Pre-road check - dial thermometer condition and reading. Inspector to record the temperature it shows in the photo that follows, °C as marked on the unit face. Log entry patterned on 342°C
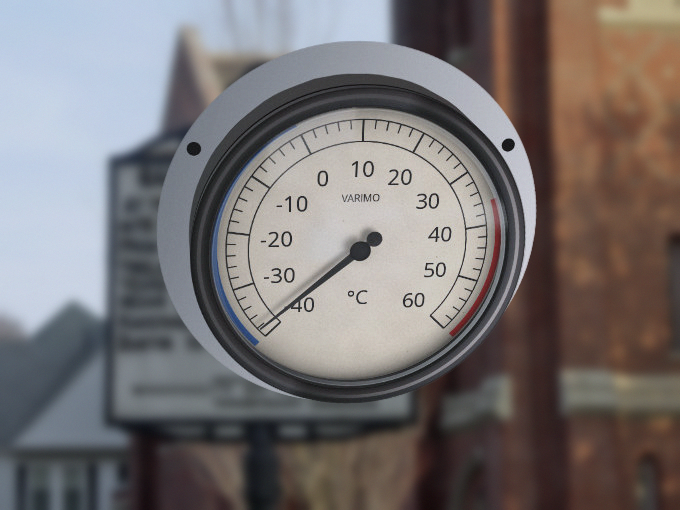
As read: -38°C
